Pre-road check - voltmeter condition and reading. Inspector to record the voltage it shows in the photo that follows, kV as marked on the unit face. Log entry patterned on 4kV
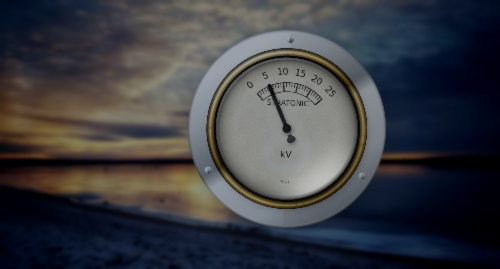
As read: 5kV
